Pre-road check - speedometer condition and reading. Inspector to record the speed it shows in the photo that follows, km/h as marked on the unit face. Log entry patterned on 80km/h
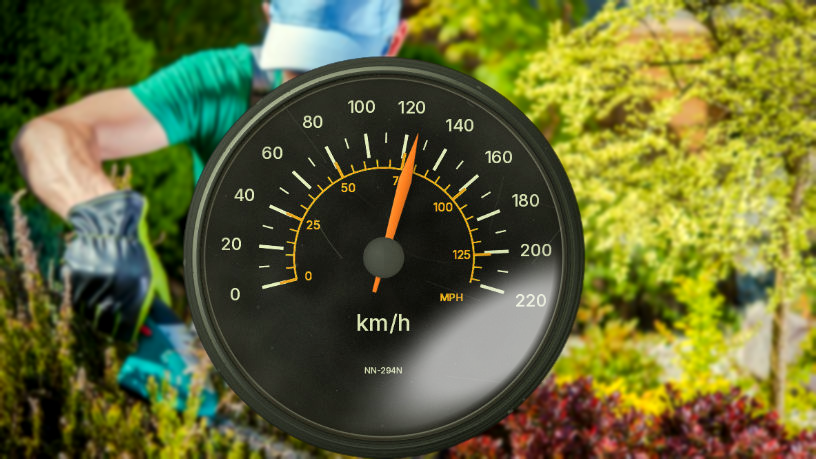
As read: 125km/h
